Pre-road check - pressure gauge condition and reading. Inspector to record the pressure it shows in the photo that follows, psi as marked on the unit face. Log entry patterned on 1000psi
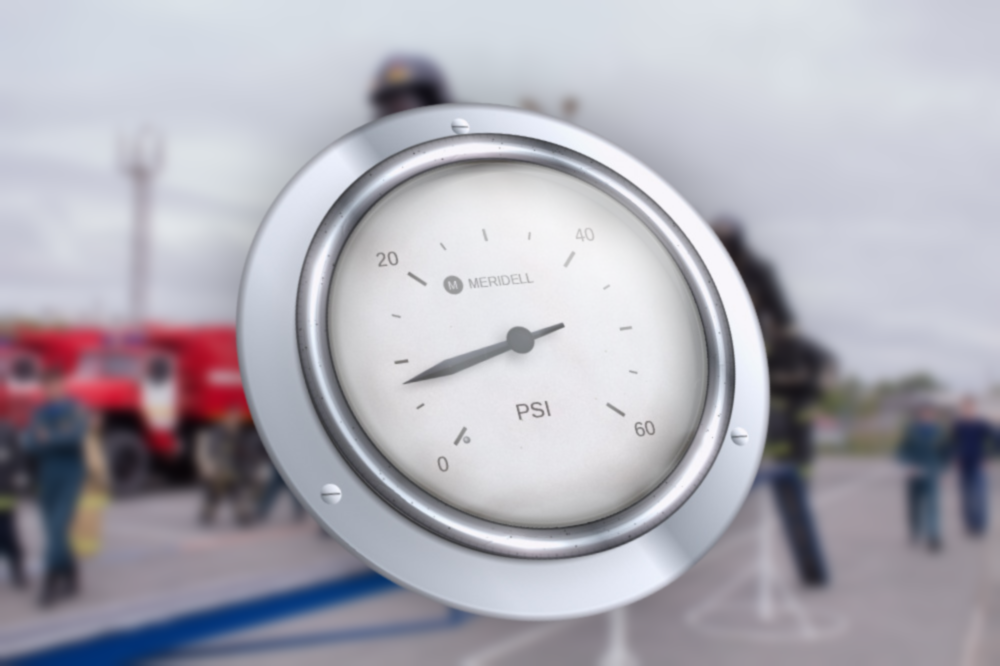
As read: 7.5psi
